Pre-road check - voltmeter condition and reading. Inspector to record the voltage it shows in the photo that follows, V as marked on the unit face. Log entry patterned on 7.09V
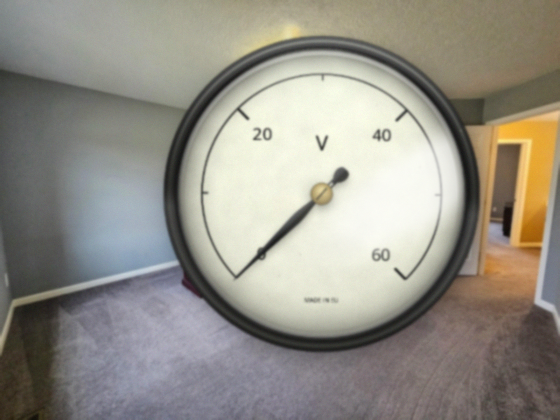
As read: 0V
